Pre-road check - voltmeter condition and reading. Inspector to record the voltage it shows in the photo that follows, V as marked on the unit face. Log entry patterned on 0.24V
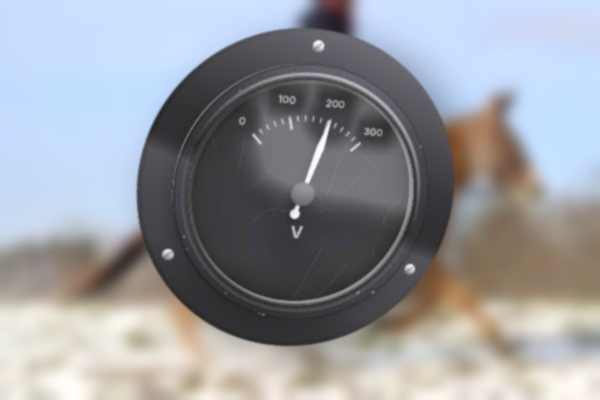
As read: 200V
